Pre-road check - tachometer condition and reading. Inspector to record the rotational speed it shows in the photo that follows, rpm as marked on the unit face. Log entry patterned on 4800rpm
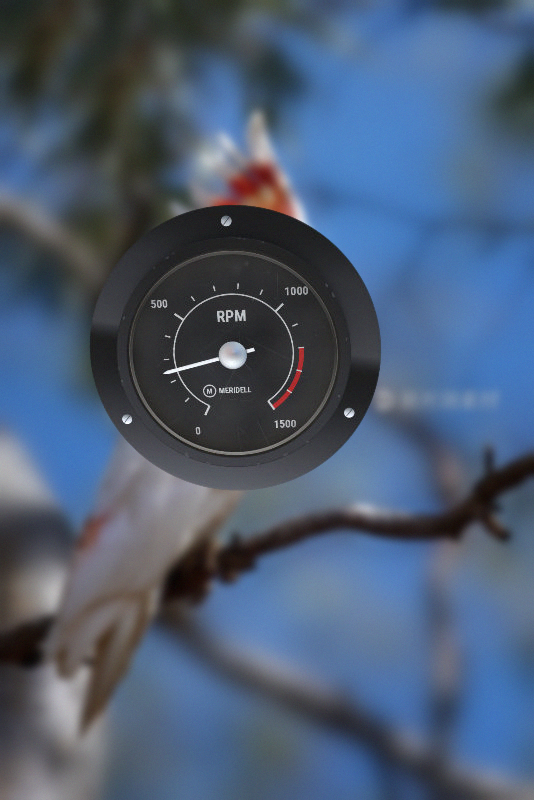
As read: 250rpm
